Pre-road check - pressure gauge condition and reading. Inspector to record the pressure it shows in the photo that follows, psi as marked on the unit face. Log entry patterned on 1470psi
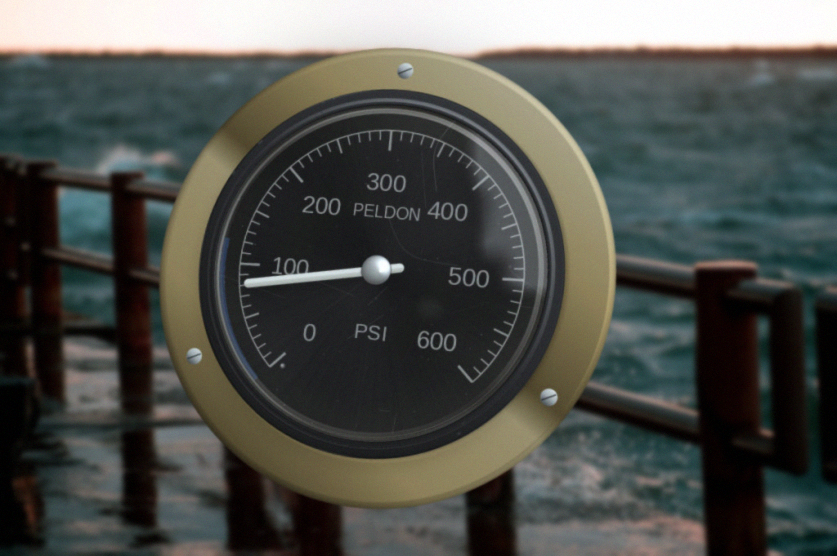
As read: 80psi
